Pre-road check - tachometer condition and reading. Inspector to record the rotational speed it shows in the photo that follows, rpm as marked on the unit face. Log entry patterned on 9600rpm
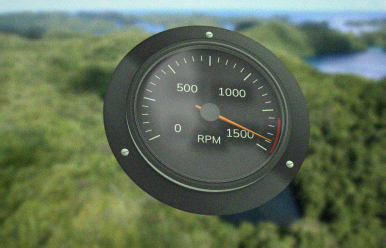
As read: 1450rpm
